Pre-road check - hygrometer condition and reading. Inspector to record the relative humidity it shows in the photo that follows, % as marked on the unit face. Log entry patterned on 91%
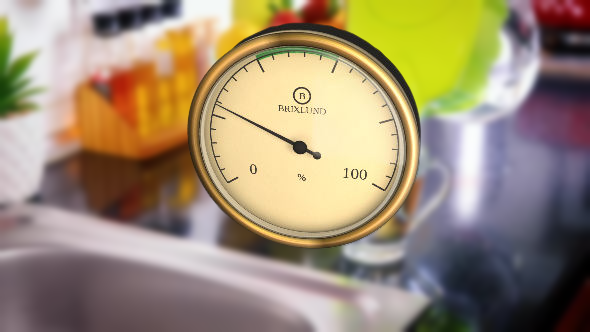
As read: 24%
